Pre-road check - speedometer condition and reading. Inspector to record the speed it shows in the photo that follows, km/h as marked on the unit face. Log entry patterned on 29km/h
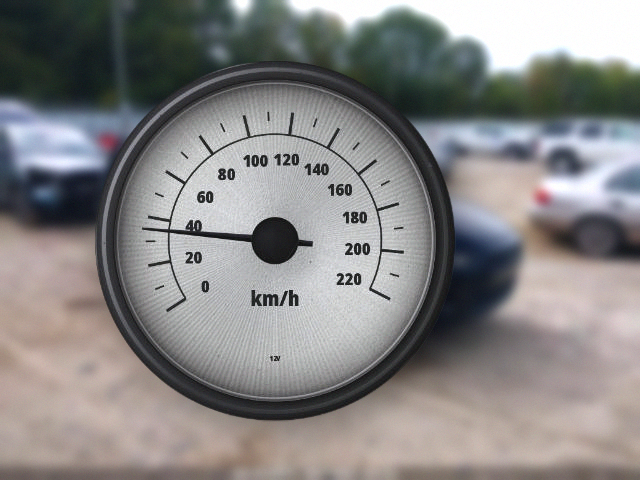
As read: 35km/h
